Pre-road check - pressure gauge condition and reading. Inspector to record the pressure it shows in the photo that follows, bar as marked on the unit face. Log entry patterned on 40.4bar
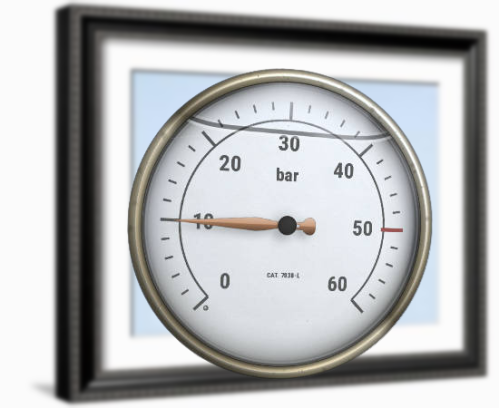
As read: 10bar
